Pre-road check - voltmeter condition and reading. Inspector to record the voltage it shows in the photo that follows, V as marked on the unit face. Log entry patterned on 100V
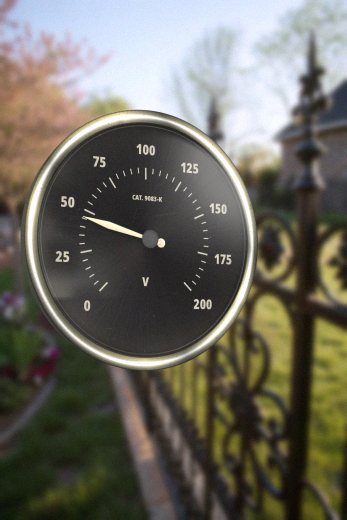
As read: 45V
